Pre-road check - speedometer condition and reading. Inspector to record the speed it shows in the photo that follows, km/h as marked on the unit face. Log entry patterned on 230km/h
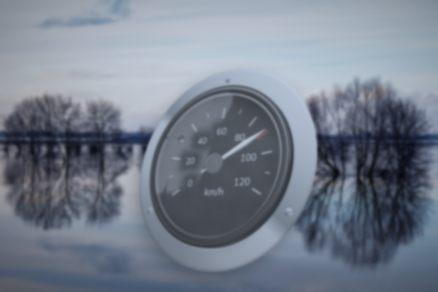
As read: 90km/h
